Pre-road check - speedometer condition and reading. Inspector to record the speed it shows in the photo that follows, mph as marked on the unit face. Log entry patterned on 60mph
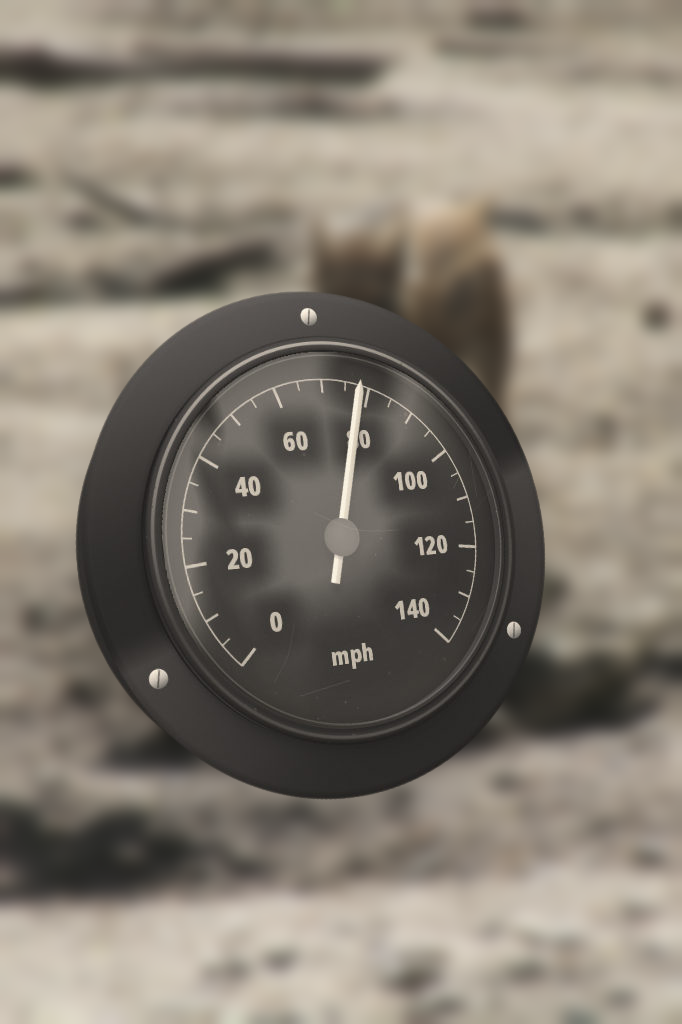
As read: 77.5mph
